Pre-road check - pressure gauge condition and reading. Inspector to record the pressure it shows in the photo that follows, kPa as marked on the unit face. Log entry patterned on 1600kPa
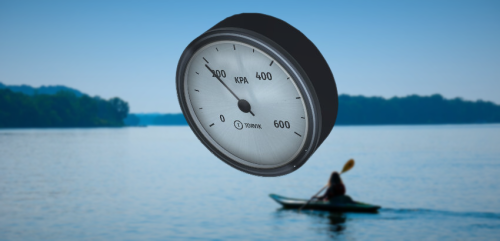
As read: 200kPa
